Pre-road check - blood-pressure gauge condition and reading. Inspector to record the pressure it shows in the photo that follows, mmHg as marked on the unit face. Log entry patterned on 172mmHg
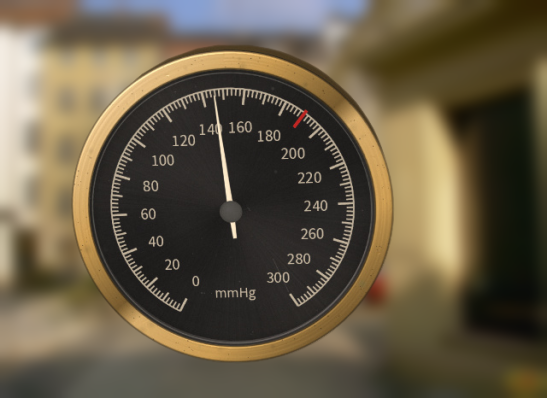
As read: 146mmHg
